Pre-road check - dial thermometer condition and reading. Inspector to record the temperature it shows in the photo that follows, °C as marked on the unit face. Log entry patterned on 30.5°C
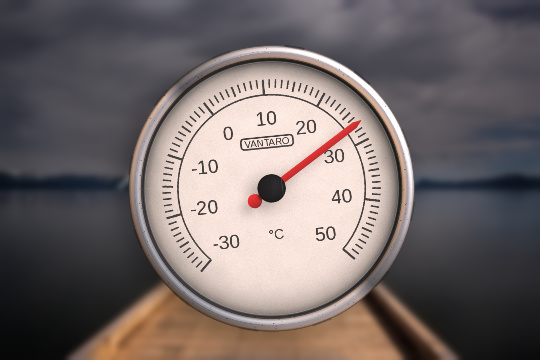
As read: 27°C
